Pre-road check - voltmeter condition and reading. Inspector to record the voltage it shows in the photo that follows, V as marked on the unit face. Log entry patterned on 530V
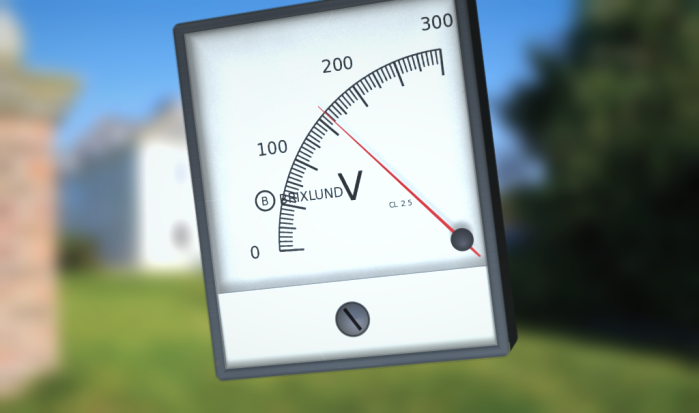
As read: 160V
